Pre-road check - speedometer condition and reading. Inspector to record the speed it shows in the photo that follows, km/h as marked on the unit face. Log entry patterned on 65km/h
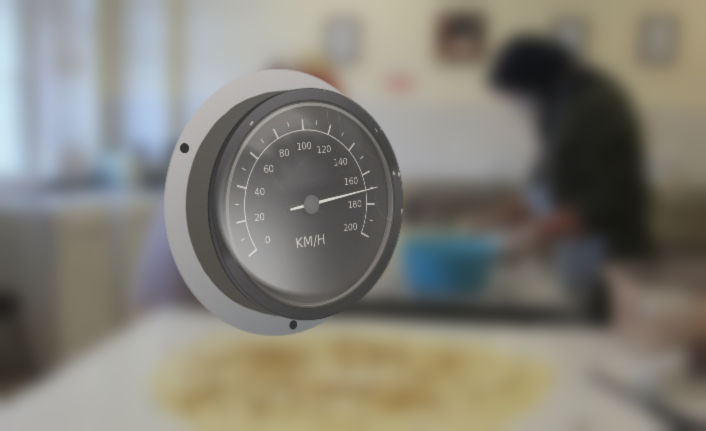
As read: 170km/h
